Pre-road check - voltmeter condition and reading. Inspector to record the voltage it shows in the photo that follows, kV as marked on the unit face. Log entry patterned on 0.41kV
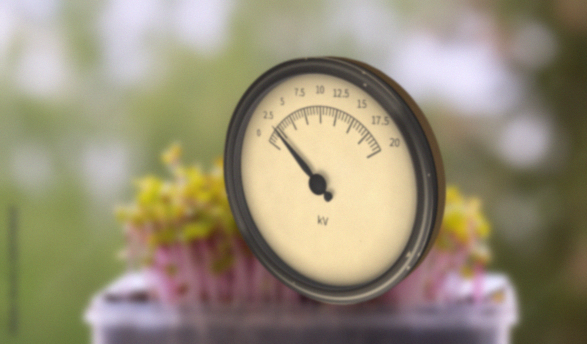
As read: 2.5kV
